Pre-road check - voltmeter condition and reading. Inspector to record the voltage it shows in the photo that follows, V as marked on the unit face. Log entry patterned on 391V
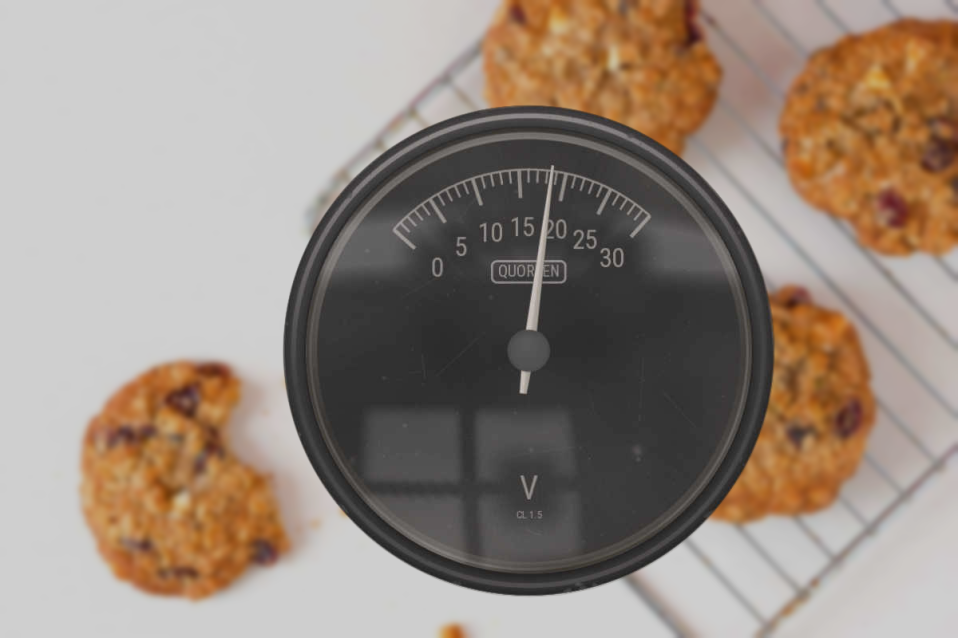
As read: 18.5V
